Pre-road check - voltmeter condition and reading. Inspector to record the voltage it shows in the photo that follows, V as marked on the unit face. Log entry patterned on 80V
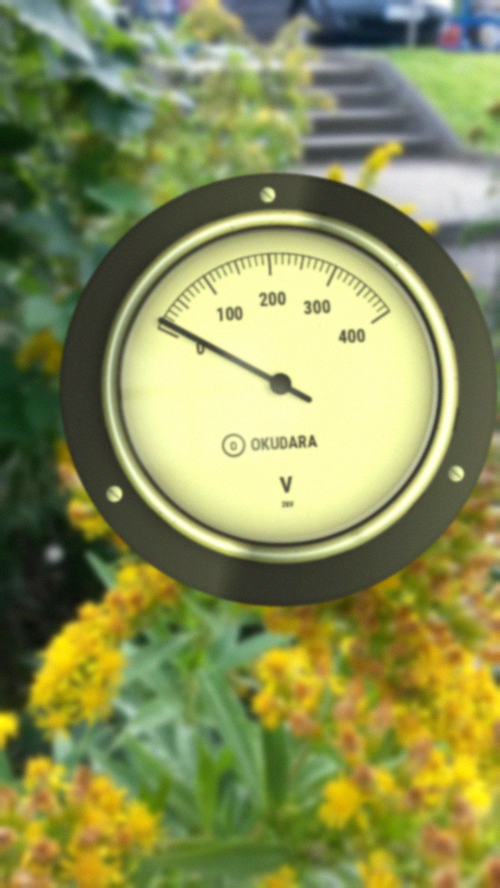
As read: 10V
